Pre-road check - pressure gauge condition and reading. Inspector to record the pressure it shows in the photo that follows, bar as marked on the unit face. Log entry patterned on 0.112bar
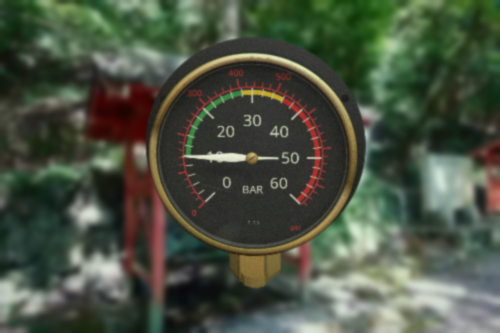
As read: 10bar
